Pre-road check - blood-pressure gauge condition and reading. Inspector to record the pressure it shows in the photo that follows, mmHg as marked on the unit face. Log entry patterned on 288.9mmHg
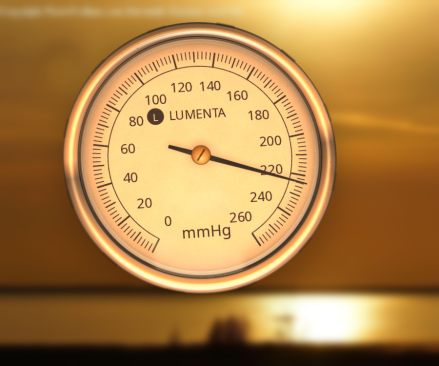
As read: 224mmHg
